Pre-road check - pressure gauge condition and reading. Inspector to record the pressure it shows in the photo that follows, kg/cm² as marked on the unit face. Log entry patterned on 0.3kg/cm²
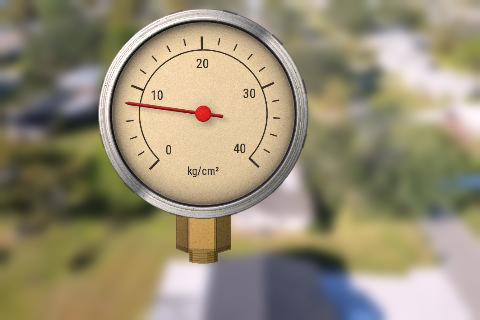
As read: 8kg/cm²
